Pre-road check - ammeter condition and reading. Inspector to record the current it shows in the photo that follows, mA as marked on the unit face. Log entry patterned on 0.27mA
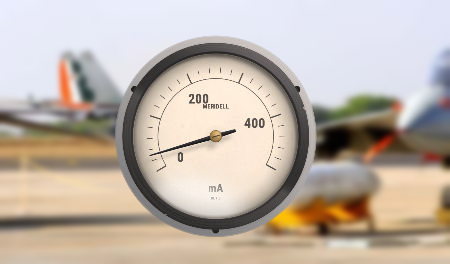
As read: 30mA
